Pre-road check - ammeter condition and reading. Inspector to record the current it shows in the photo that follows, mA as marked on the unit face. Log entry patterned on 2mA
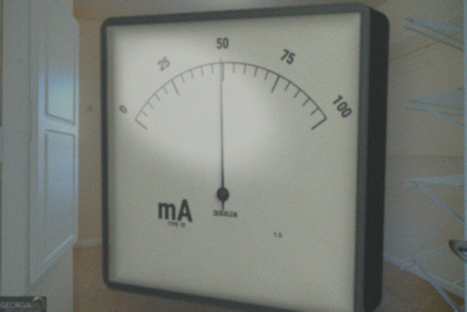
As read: 50mA
